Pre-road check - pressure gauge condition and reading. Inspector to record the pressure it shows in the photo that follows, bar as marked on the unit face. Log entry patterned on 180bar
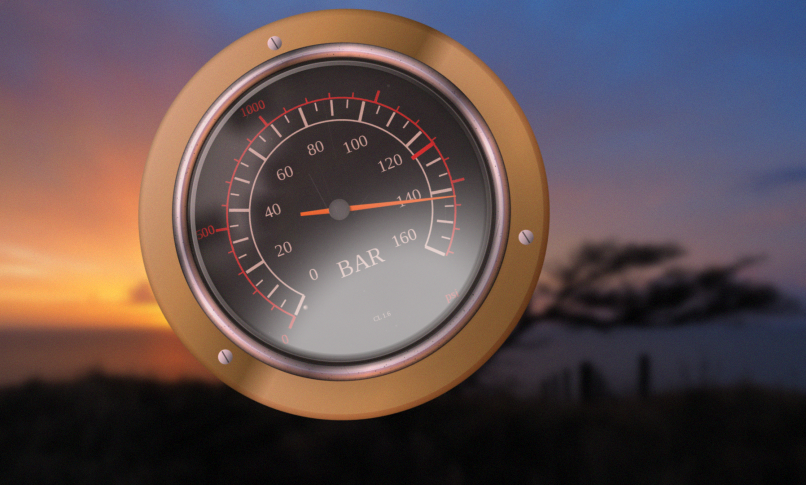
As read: 142.5bar
